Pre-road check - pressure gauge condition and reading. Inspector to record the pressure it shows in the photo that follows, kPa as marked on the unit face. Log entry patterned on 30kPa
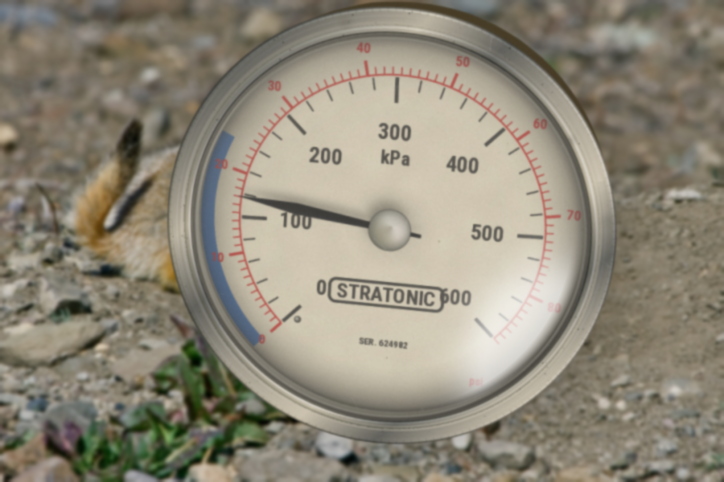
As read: 120kPa
